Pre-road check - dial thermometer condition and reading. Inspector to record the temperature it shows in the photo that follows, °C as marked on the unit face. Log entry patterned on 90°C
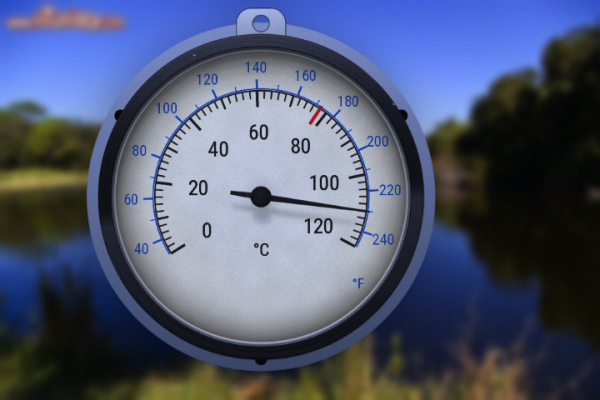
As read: 110°C
